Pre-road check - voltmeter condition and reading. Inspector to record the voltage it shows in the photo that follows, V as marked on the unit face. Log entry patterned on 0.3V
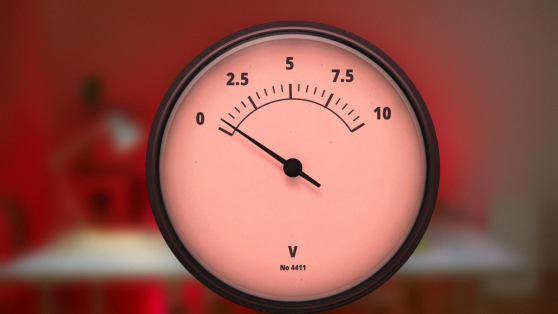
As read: 0.5V
